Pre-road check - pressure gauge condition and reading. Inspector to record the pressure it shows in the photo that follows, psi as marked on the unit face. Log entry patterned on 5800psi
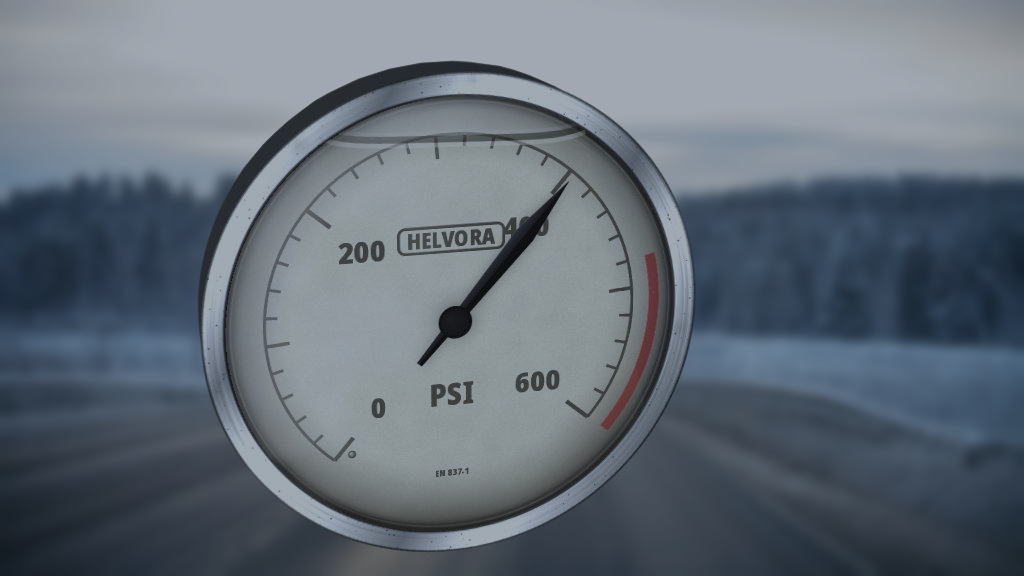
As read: 400psi
